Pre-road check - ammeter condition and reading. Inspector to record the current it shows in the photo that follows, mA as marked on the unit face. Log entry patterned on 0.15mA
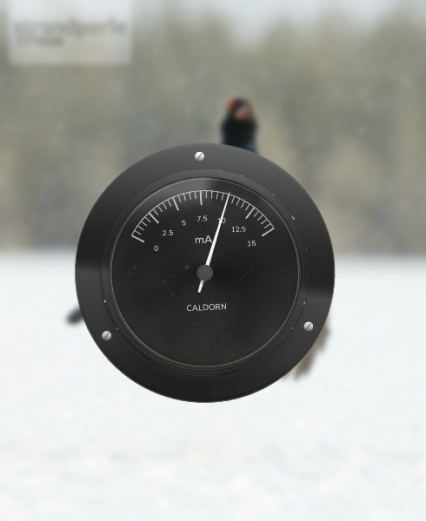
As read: 10mA
